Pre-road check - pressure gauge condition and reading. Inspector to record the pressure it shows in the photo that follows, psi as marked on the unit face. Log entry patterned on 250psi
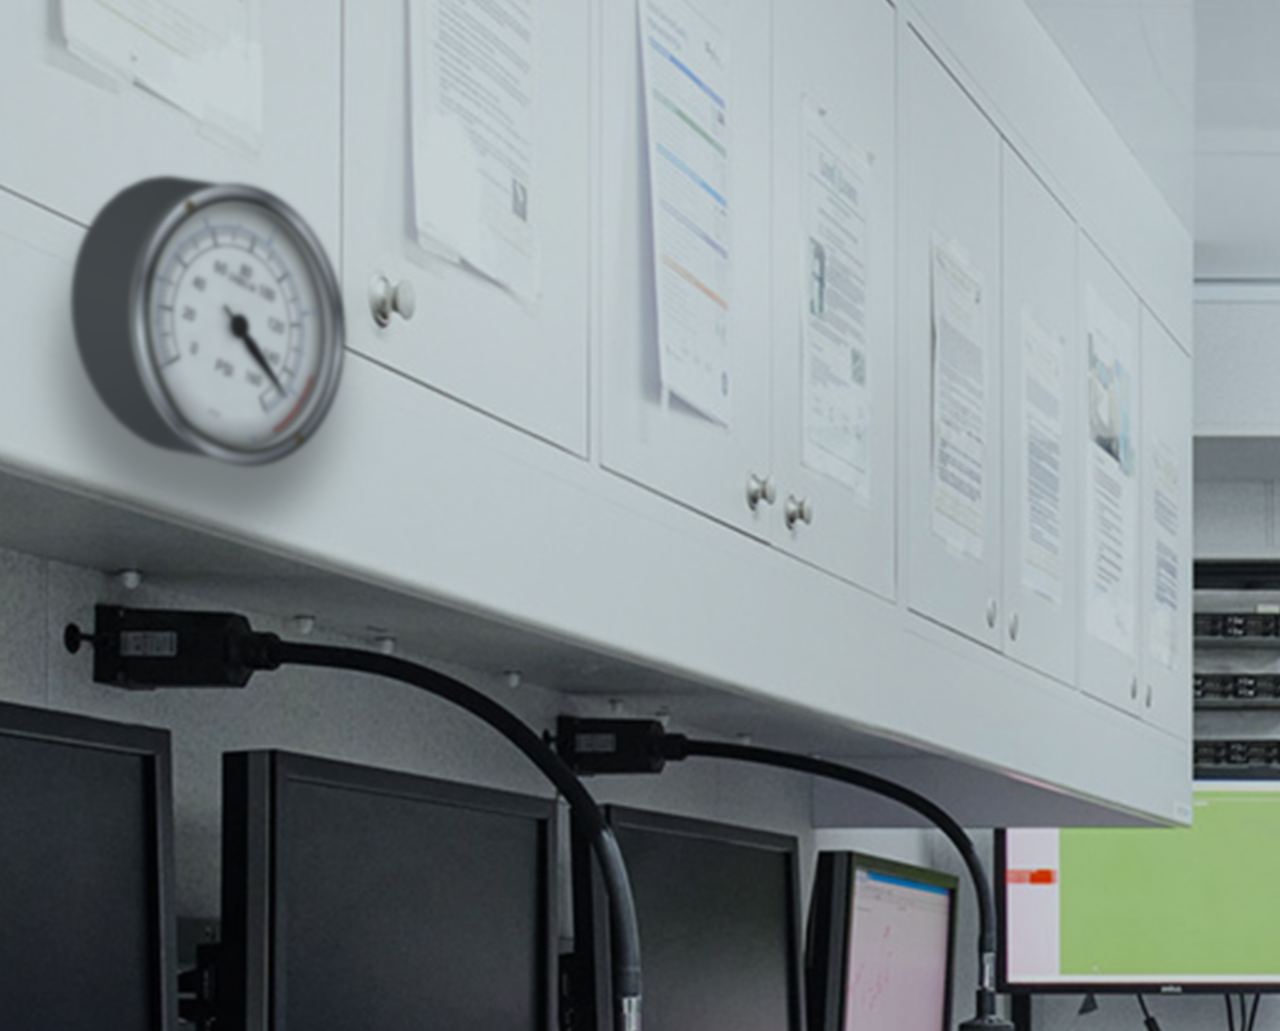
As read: 150psi
